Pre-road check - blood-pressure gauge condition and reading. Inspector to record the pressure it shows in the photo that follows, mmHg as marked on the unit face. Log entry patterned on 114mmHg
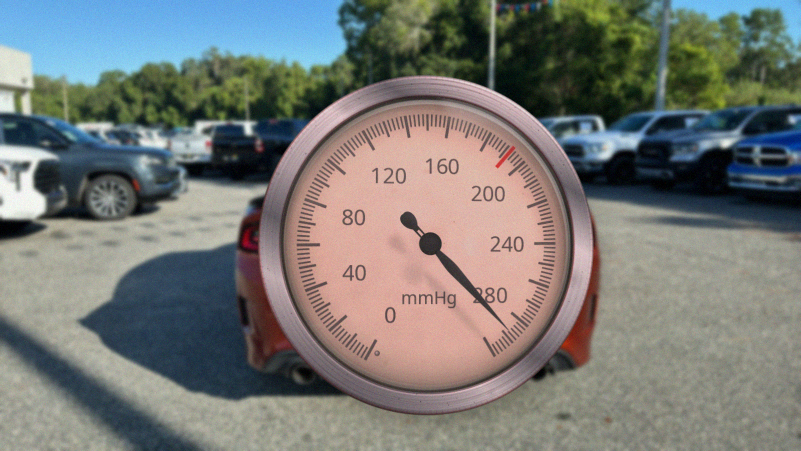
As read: 288mmHg
